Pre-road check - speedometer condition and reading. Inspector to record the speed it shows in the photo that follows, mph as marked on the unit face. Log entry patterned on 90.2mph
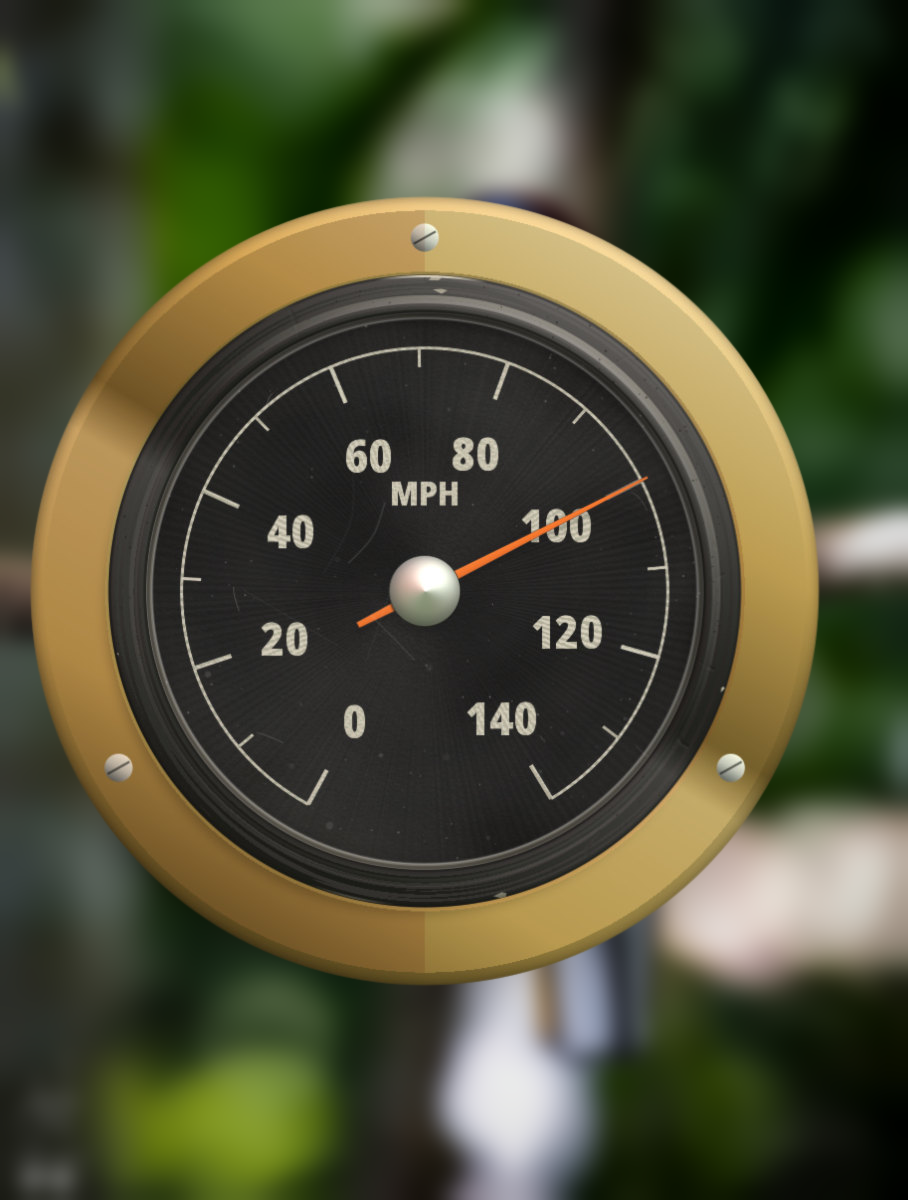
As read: 100mph
